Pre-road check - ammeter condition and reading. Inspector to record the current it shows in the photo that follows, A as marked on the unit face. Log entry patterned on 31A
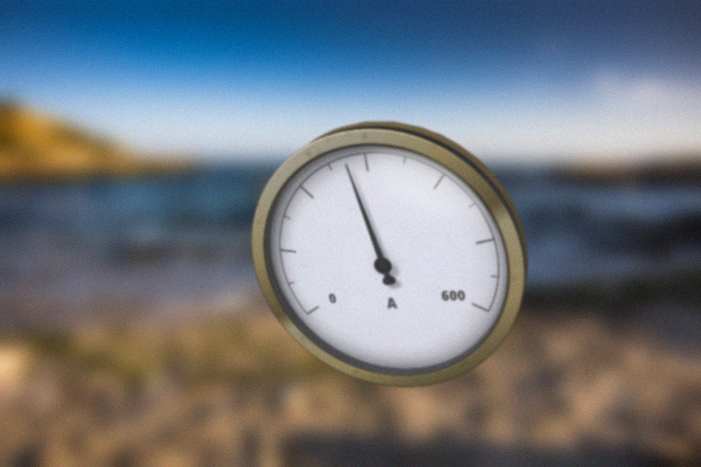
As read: 275A
